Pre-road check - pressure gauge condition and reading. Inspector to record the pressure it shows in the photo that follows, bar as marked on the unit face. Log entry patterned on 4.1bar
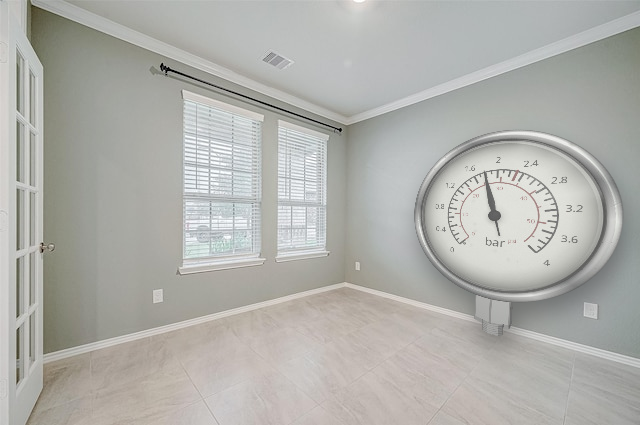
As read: 1.8bar
